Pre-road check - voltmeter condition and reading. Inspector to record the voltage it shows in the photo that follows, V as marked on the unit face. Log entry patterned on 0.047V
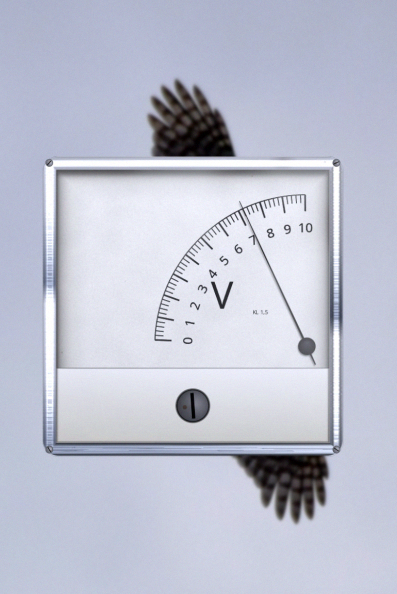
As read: 7.2V
